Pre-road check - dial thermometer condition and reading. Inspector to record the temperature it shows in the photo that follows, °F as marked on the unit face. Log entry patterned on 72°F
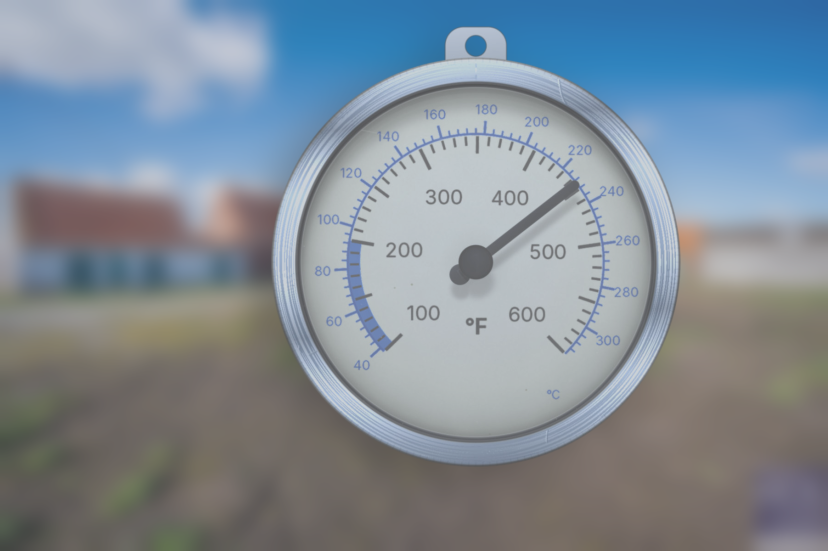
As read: 445°F
